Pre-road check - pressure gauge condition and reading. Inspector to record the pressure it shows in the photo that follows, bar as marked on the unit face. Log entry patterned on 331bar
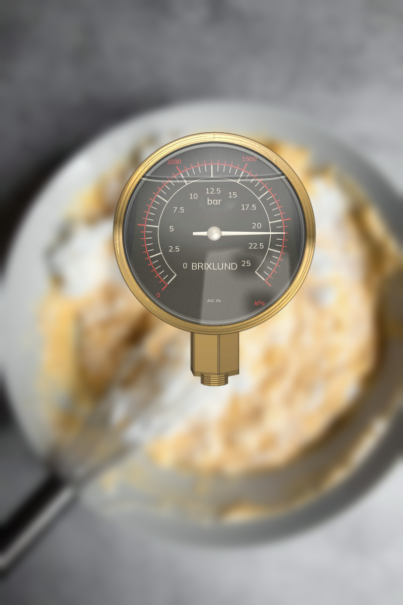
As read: 21bar
